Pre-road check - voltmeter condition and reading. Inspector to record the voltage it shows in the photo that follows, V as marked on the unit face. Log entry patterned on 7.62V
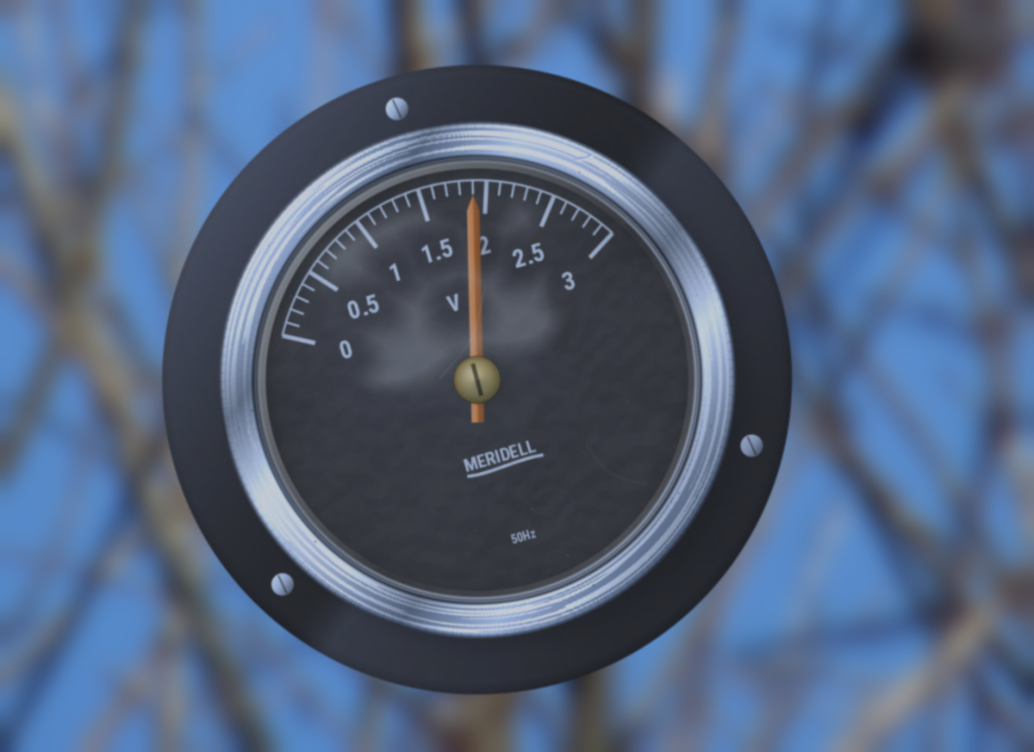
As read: 1.9V
